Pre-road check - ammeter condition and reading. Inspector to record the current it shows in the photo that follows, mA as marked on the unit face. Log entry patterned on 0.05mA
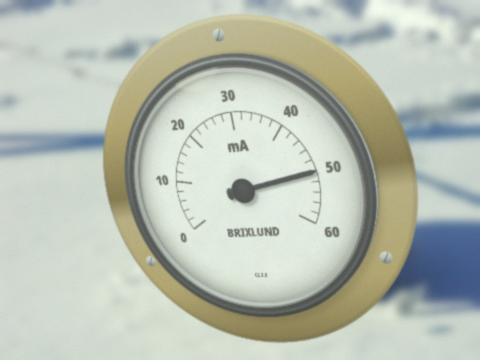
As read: 50mA
